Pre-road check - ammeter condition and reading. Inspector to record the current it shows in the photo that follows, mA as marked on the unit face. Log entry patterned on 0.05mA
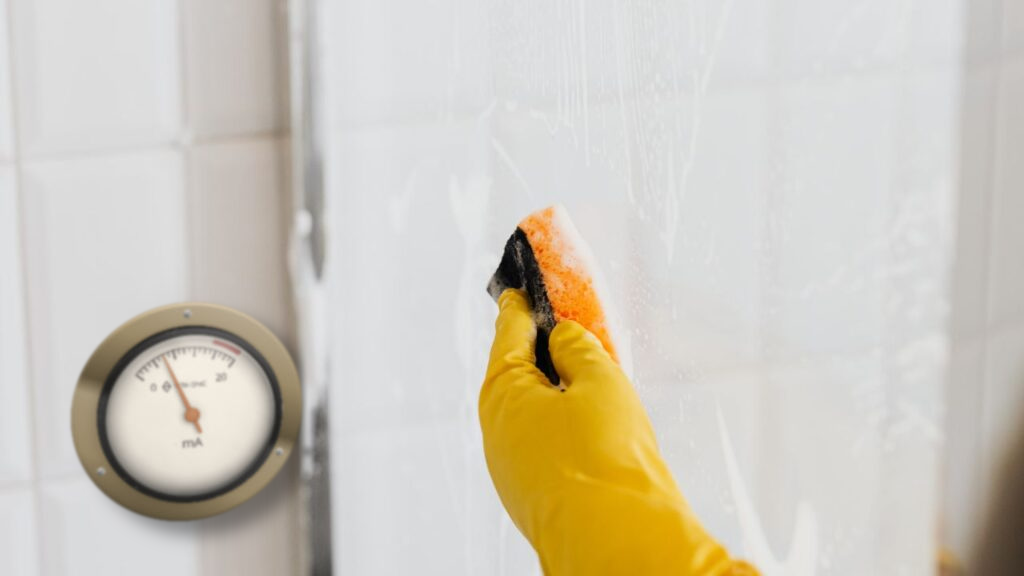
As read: 6mA
